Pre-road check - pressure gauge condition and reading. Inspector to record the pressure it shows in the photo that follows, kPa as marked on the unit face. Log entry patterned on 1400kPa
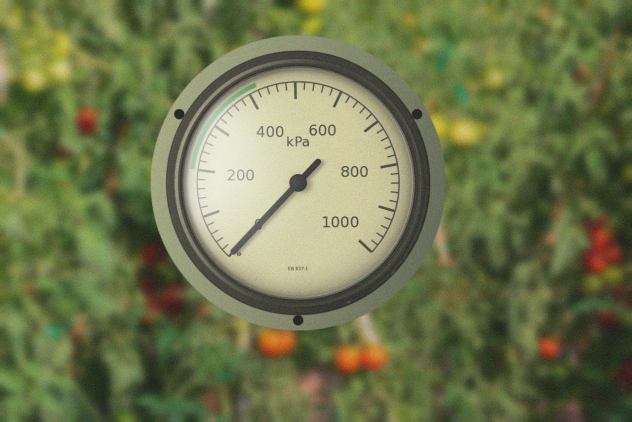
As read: 0kPa
